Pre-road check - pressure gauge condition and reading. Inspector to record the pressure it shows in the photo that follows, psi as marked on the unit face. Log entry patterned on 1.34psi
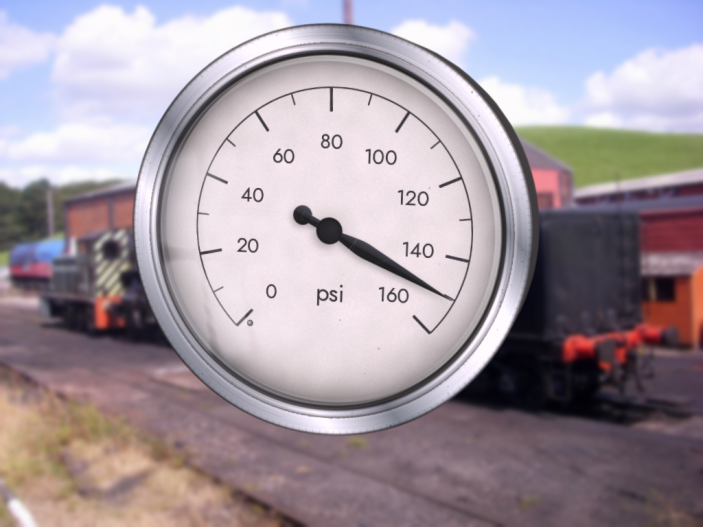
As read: 150psi
